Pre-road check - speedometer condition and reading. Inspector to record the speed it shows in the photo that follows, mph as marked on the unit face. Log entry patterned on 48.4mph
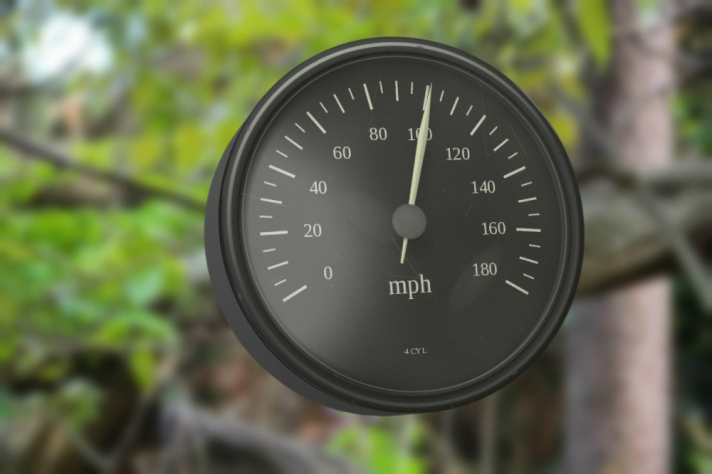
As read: 100mph
